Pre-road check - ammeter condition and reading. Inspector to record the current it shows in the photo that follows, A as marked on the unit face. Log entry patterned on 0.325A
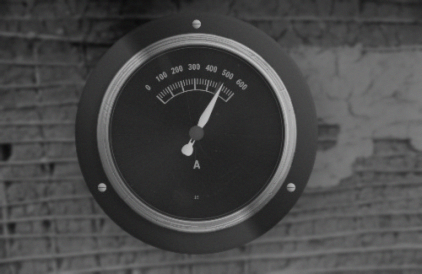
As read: 500A
